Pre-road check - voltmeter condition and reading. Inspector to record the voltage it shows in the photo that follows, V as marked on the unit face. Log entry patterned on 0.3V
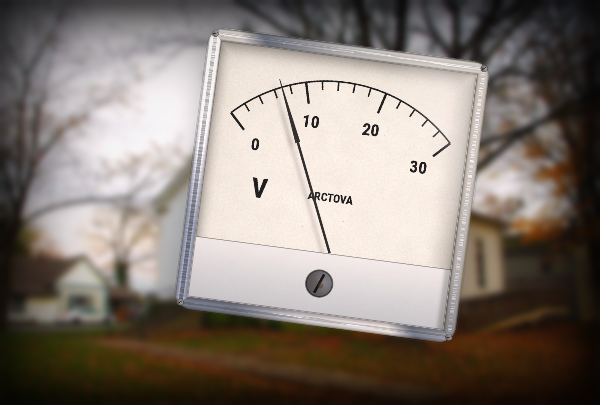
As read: 7V
